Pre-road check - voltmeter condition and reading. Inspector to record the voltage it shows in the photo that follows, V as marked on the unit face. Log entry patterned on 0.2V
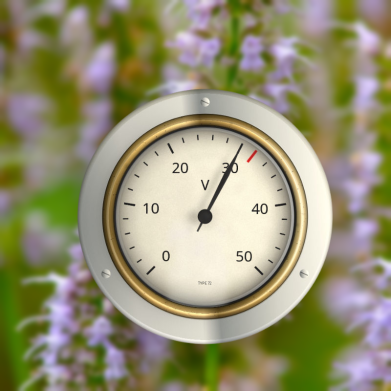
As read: 30V
